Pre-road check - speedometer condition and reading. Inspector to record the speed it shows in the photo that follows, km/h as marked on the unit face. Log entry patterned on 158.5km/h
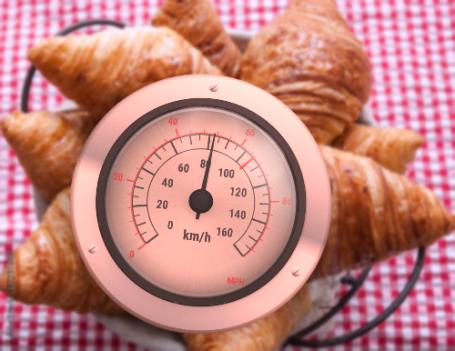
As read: 82.5km/h
